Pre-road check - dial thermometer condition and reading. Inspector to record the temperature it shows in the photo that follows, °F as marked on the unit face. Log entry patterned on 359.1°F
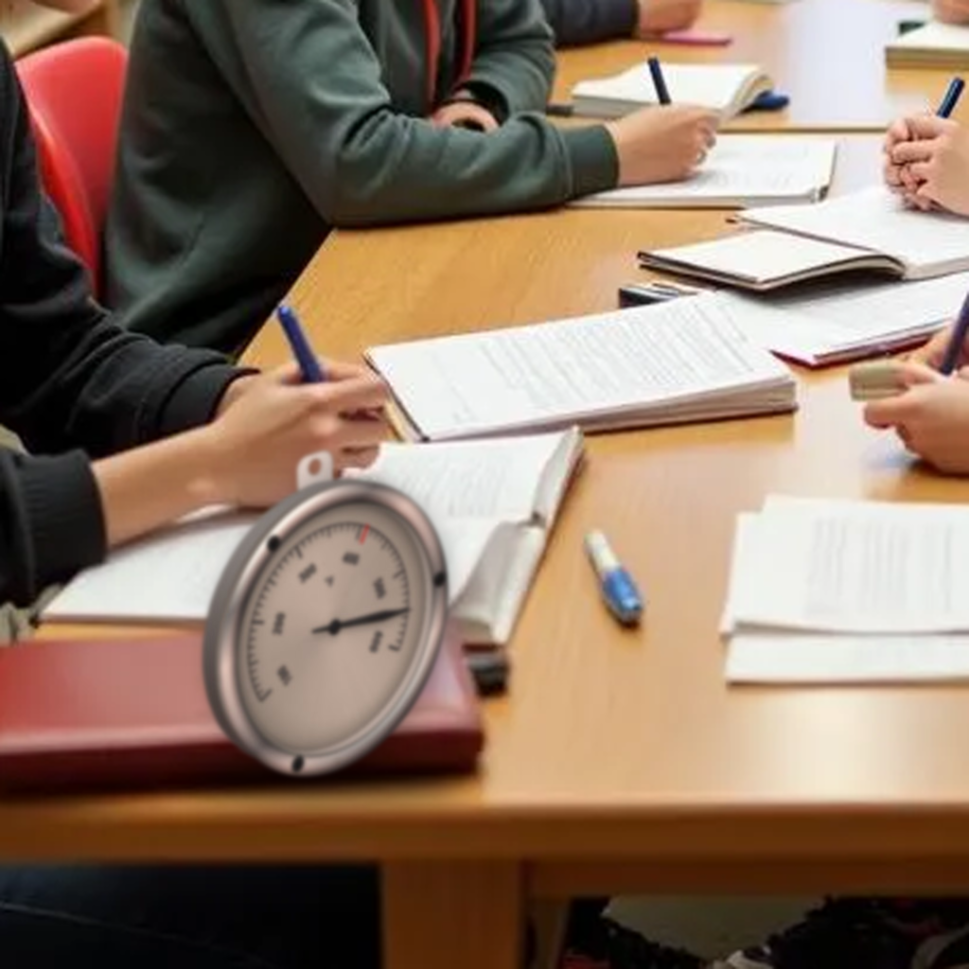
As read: 550°F
